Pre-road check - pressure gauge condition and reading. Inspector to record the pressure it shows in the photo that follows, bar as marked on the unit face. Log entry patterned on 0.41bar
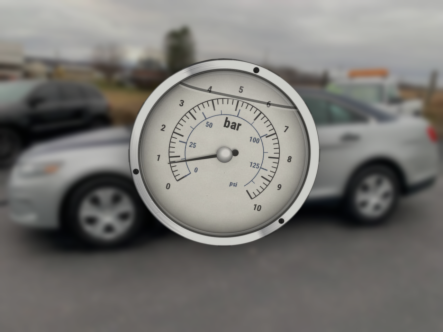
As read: 0.8bar
